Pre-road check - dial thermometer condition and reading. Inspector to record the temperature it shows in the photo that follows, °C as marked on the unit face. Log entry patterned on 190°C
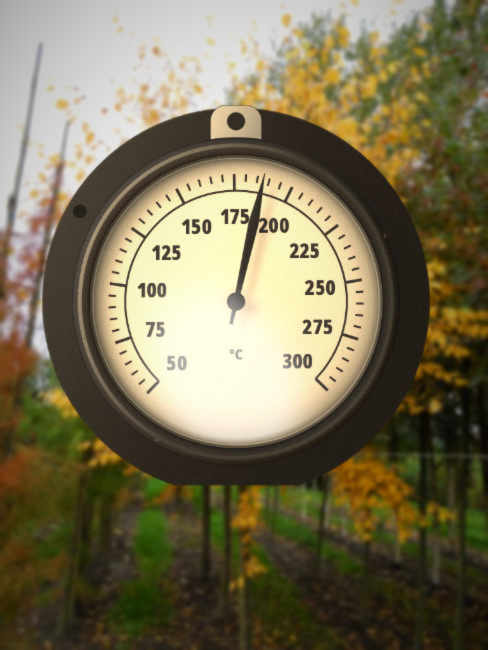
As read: 187.5°C
